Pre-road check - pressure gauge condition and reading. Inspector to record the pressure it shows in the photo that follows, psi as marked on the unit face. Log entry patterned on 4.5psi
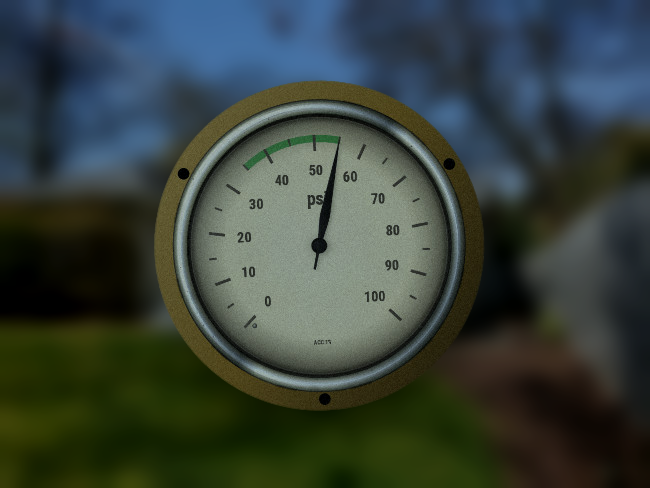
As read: 55psi
